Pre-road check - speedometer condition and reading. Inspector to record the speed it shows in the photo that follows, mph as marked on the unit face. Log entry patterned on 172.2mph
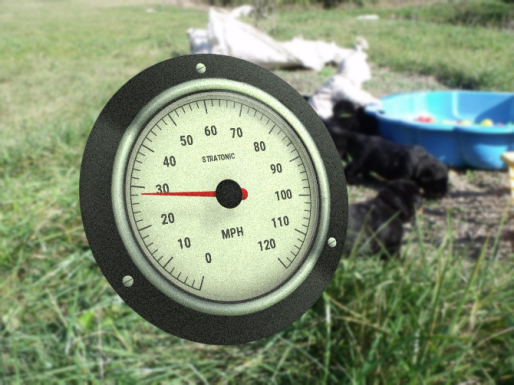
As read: 28mph
